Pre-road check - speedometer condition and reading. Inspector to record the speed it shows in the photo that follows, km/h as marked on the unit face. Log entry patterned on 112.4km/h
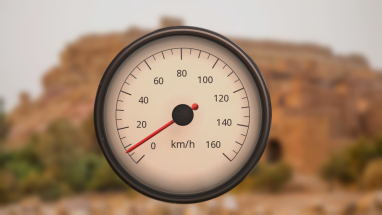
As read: 7.5km/h
